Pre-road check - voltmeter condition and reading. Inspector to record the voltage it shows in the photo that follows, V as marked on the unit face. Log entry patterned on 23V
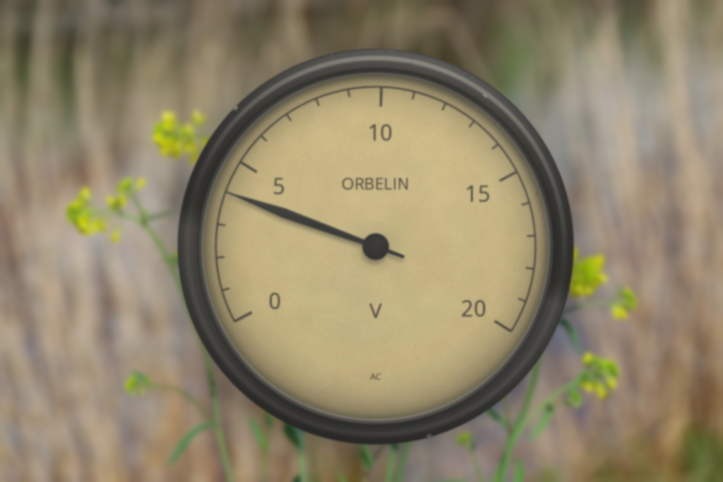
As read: 4V
